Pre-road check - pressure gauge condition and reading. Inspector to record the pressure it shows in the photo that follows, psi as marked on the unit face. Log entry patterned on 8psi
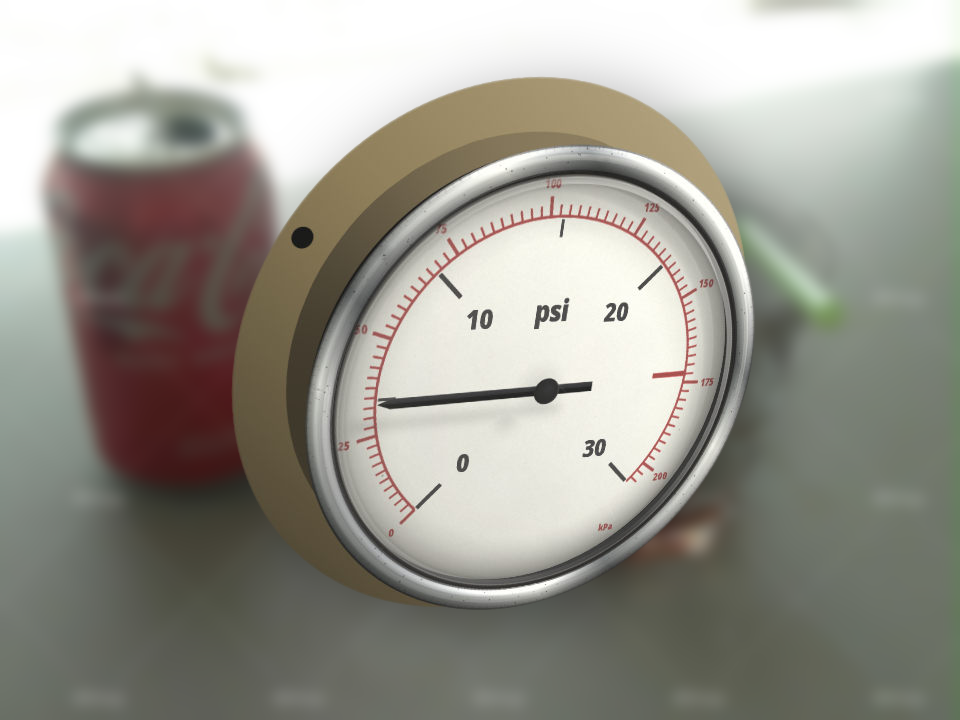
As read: 5psi
